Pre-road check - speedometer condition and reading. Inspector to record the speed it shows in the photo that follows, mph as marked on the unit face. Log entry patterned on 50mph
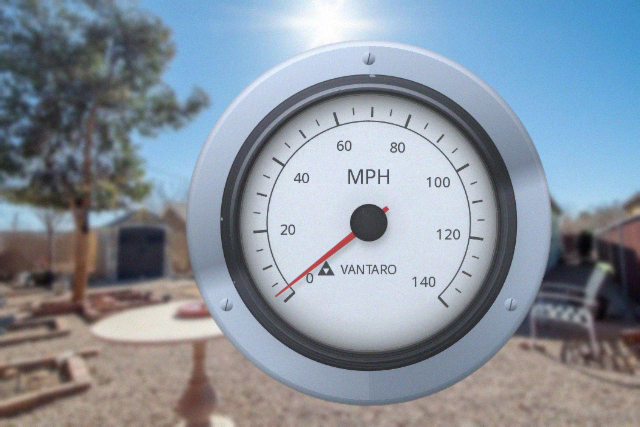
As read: 2.5mph
